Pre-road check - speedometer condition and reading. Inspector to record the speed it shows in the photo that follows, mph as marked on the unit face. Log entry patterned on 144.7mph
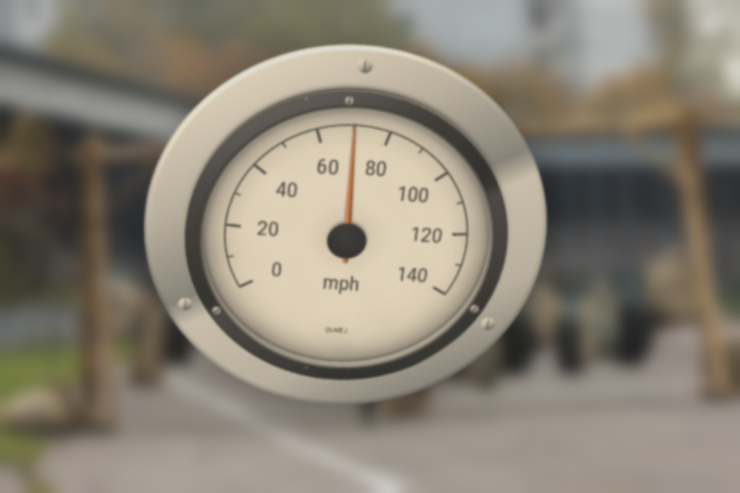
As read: 70mph
